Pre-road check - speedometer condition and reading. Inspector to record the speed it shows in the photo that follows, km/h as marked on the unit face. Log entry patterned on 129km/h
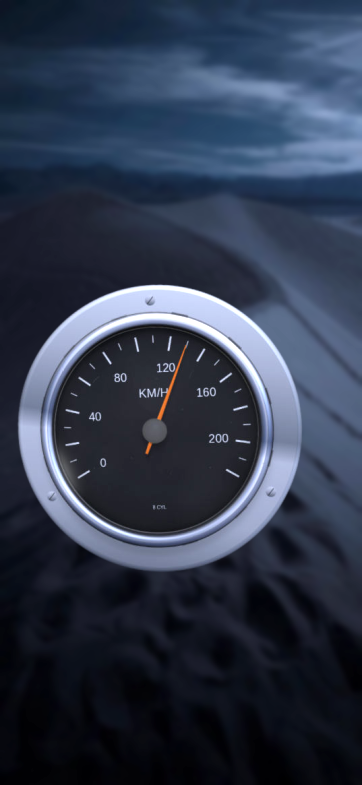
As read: 130km/h
